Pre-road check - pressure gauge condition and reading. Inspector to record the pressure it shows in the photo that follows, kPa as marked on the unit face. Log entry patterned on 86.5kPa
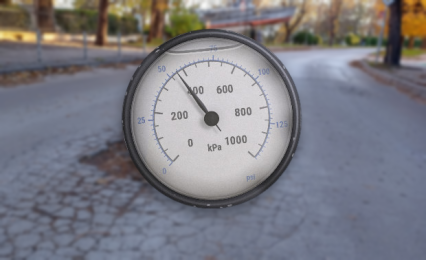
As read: 375kPa
